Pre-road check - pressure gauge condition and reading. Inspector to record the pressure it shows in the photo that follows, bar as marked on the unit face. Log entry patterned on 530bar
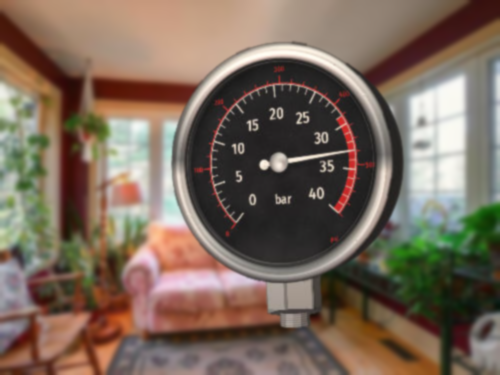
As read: 33bar
